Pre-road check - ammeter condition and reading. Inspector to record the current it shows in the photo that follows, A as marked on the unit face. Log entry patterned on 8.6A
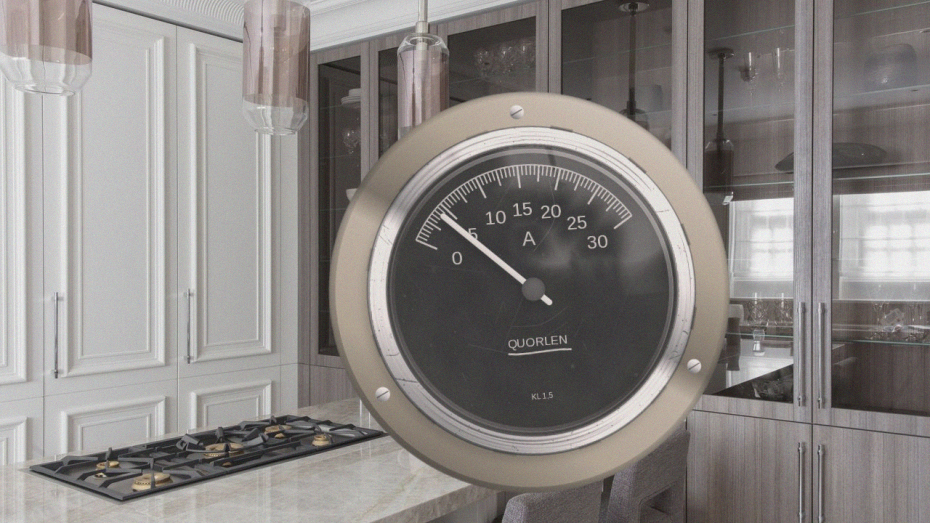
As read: 4A
